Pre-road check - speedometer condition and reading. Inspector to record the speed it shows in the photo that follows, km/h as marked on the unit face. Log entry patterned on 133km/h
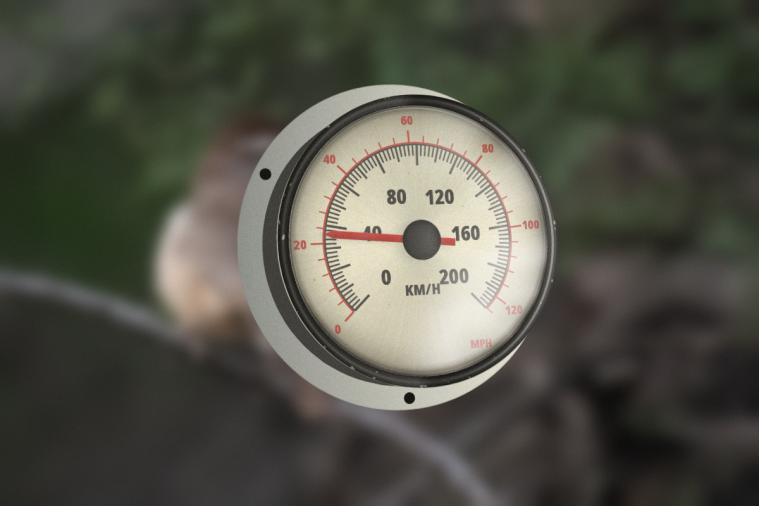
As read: 36km/h
